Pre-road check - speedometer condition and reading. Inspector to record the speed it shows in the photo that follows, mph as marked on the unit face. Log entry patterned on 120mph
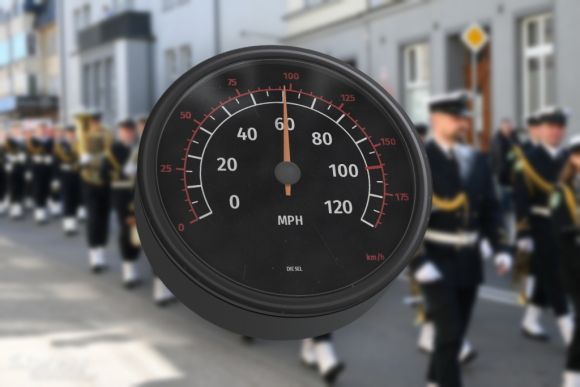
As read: 60mph
